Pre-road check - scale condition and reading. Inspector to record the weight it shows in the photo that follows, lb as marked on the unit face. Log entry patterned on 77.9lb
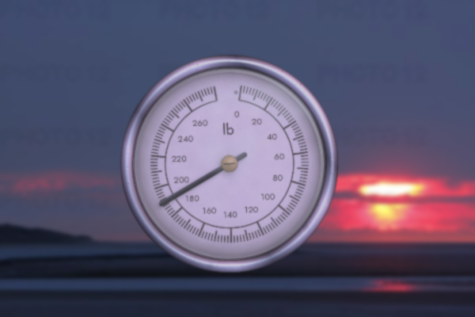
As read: 190lb
